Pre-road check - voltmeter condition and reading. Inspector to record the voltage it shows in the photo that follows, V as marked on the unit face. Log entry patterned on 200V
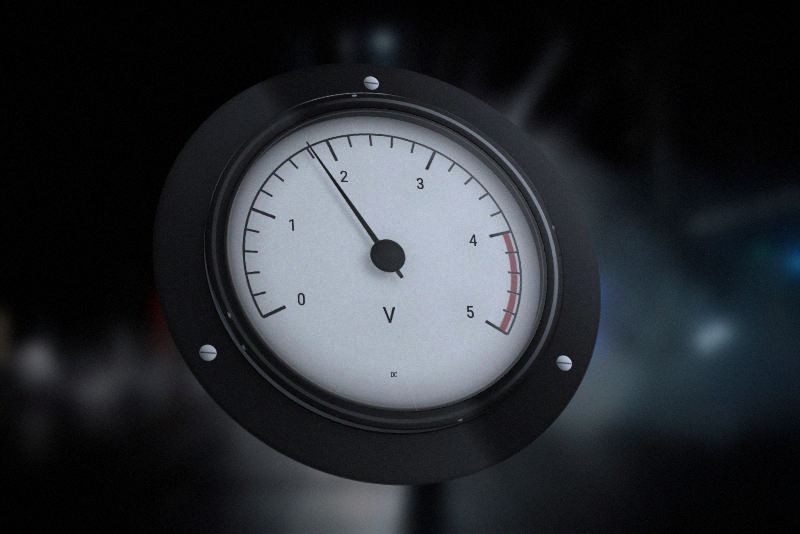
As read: 1.8V
